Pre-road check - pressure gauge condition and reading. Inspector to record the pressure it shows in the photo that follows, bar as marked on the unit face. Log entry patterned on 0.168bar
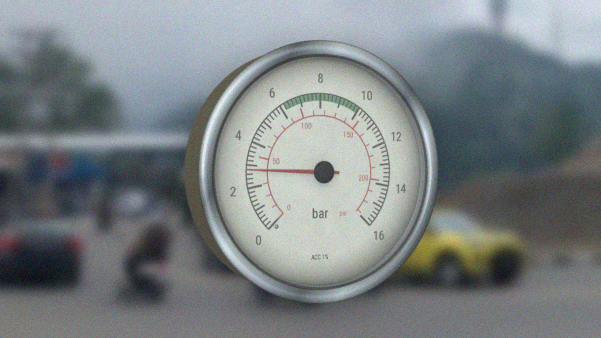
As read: 2.8bar
